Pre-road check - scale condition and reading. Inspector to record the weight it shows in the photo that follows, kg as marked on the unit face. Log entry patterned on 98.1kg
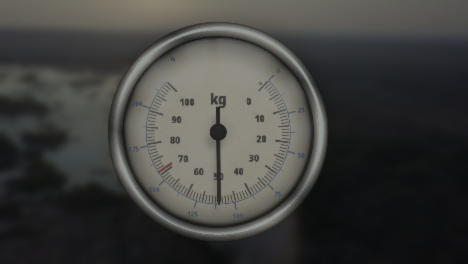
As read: 50kg
